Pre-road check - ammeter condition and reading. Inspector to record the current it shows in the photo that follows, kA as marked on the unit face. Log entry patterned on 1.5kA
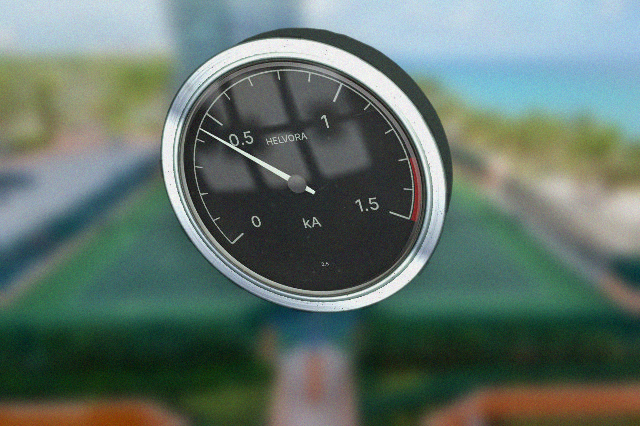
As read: 0.45kA
